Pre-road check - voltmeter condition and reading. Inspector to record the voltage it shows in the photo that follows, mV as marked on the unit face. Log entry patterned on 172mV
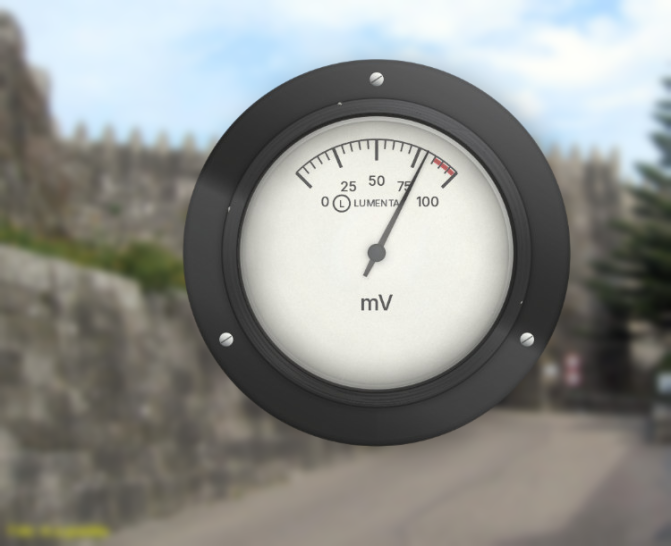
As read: 80mV
